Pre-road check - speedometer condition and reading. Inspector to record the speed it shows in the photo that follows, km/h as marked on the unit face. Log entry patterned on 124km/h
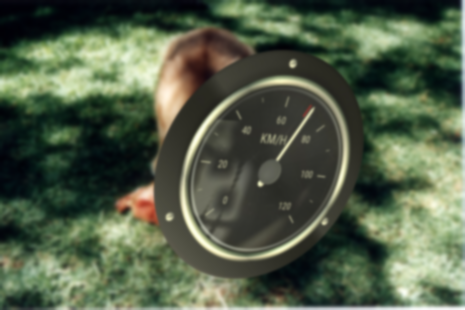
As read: 70km/h
